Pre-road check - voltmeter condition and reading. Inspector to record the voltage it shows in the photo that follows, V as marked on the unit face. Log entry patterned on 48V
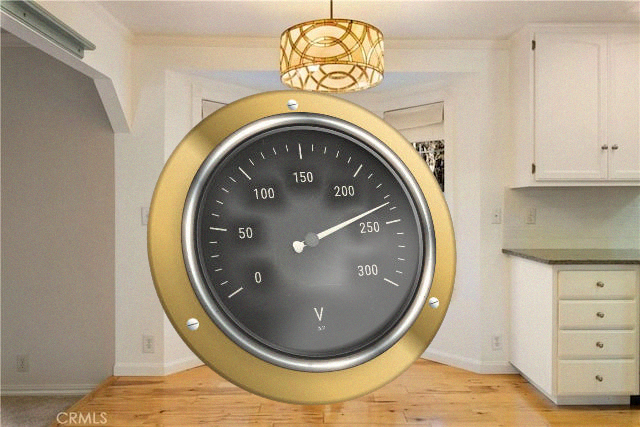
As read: 235V
